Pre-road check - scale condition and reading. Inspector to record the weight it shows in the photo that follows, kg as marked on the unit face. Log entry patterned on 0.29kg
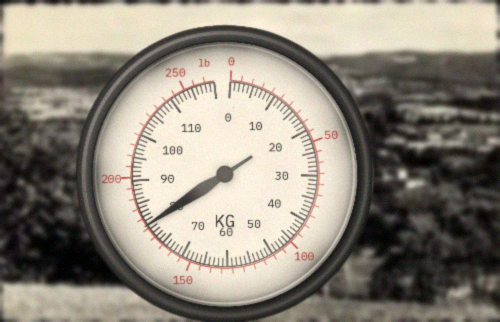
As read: 80kg
